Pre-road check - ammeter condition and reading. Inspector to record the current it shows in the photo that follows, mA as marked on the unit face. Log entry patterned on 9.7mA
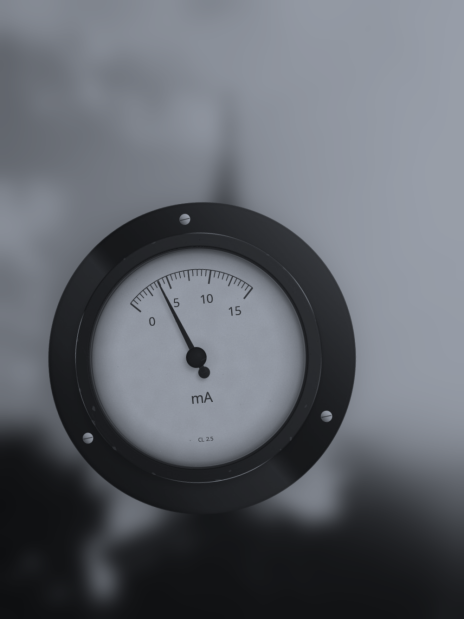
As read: 4mA
